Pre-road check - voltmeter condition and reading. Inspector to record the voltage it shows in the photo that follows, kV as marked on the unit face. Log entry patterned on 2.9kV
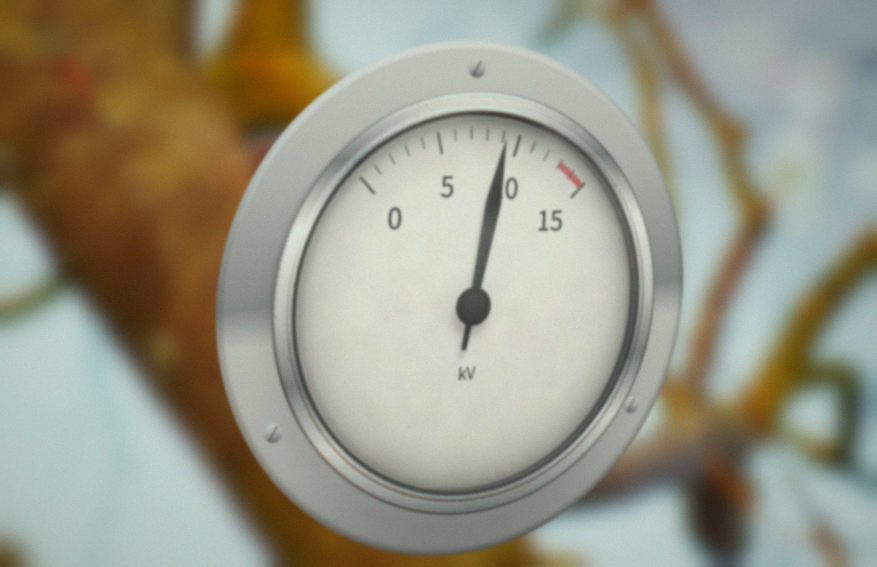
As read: 9kV
